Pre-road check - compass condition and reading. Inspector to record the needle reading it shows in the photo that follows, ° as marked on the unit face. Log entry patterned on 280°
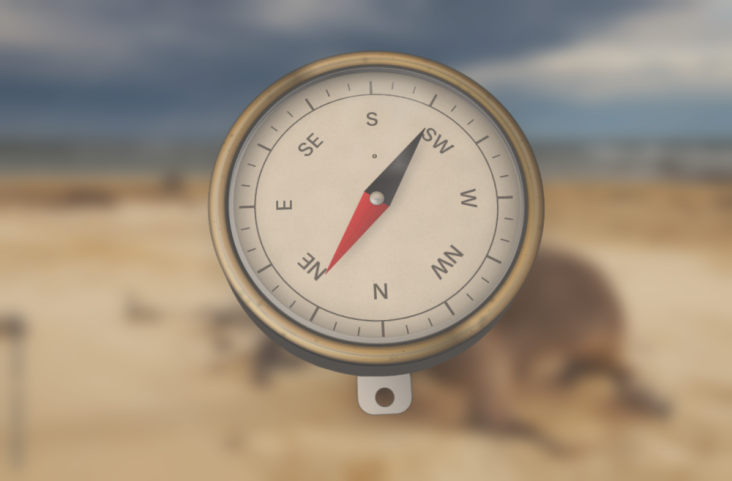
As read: 35°
